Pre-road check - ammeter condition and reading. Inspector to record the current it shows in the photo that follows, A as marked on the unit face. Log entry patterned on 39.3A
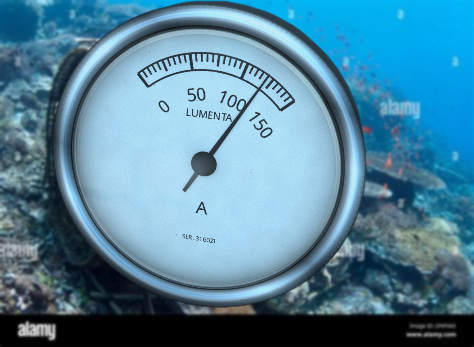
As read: 120A
